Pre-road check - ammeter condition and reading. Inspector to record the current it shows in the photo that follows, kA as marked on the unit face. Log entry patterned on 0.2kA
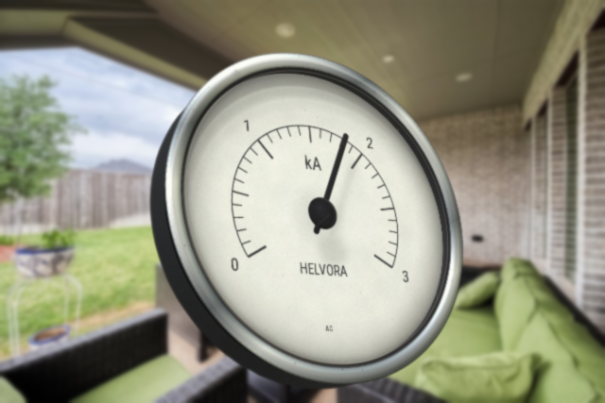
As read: 1.8kA
